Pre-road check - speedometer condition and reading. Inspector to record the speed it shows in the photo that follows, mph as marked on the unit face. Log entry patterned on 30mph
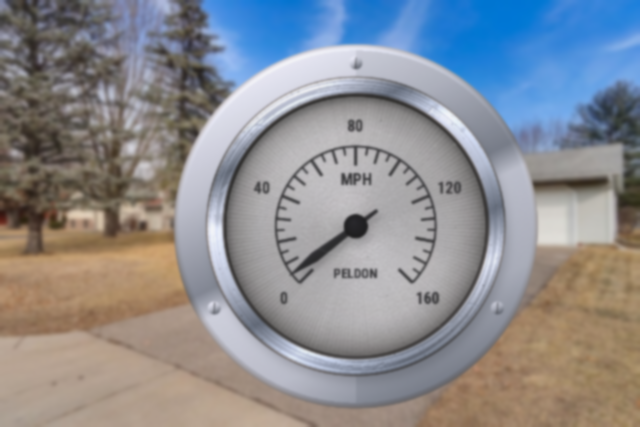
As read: 5mph
